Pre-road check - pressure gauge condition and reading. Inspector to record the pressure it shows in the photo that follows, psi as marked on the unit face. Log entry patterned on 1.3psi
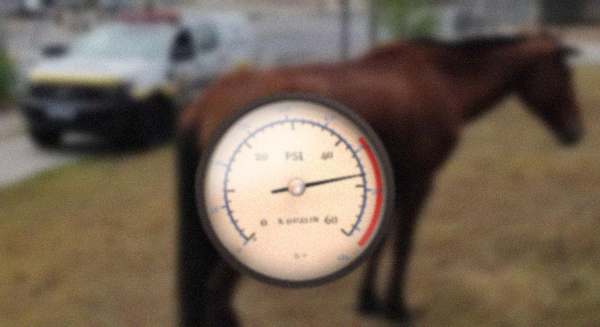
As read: 48psi
